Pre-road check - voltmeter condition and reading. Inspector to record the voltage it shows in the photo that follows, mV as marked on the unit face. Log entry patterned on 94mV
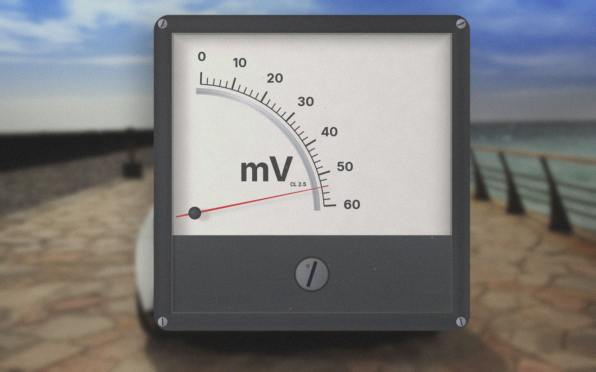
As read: 54mV
